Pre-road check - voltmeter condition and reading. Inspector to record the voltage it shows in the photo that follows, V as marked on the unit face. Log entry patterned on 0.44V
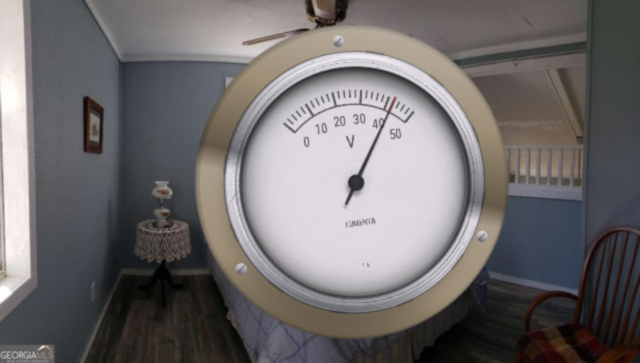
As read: 42V
